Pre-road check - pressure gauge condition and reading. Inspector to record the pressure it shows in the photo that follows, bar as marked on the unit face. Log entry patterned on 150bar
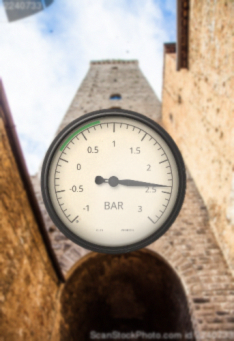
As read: 2.4bar
